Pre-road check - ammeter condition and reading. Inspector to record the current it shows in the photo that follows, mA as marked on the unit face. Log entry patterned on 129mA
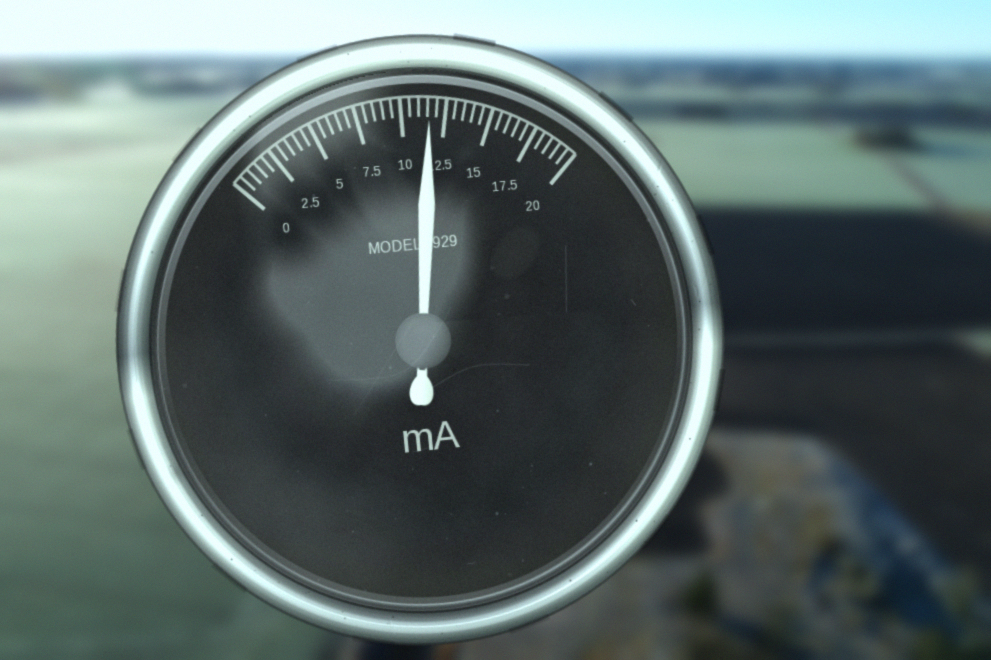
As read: 11.5mA
